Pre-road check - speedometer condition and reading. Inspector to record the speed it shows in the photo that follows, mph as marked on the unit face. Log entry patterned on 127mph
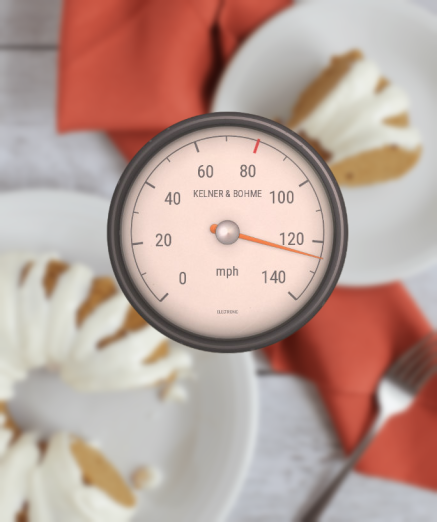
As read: 125mph
